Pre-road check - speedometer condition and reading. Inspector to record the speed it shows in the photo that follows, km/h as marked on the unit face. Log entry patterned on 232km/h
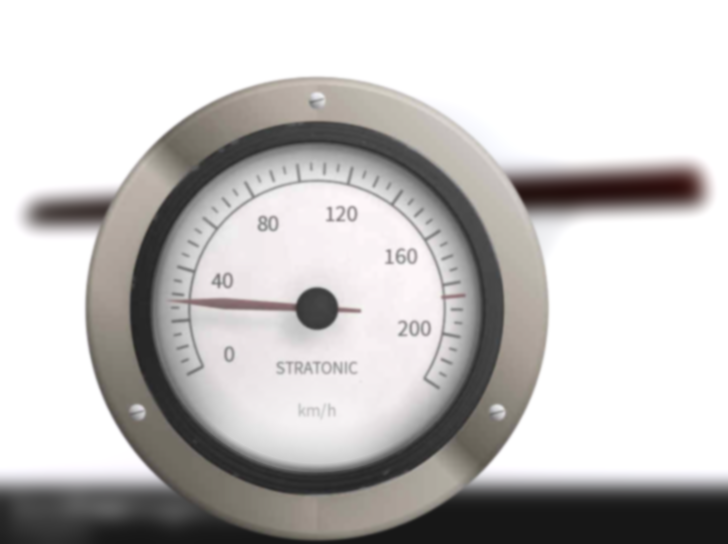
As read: 27.5km/h
